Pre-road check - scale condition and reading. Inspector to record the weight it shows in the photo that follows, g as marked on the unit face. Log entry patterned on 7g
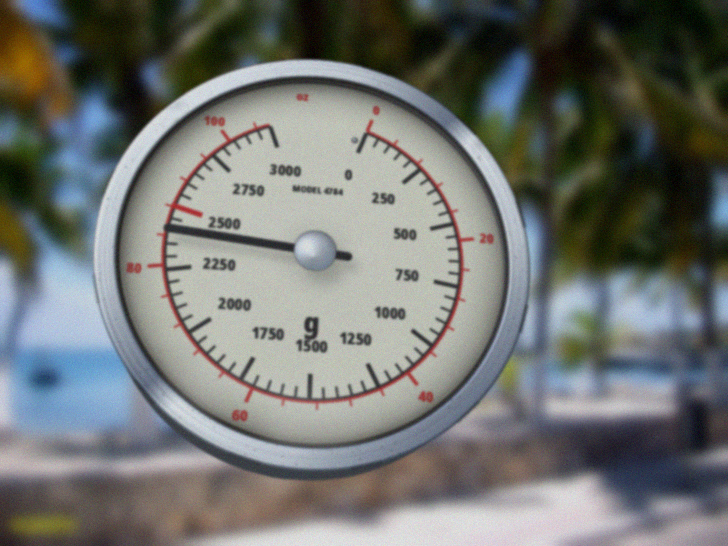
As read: 2400g
